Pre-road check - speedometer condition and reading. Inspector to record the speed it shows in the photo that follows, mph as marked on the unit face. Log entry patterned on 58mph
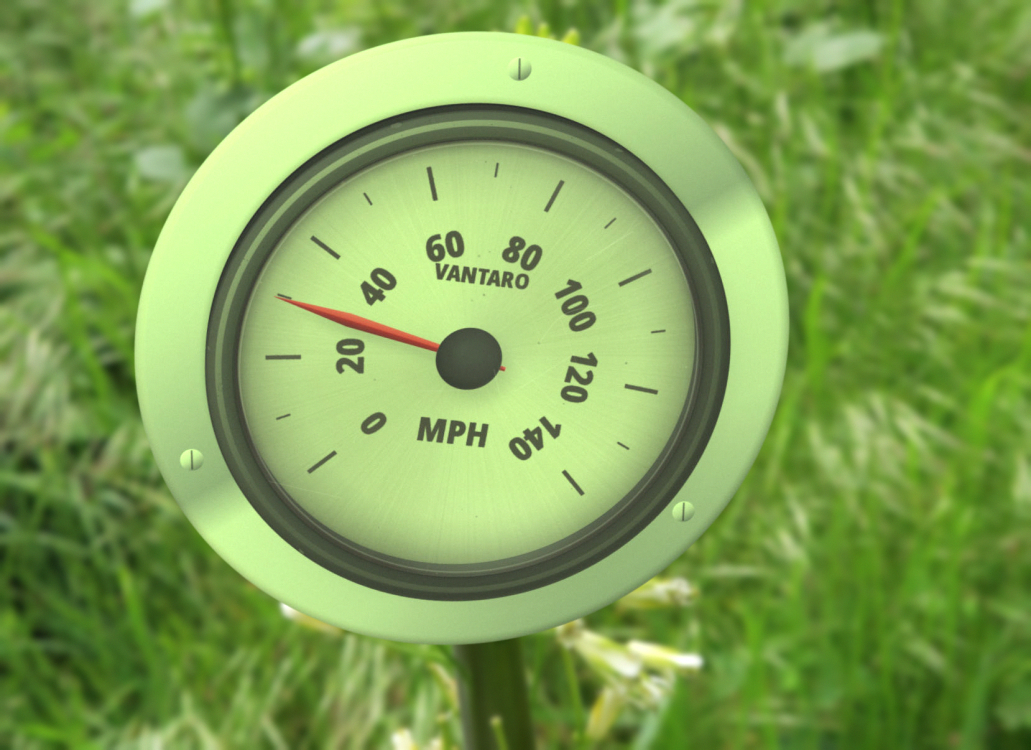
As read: 30mph
